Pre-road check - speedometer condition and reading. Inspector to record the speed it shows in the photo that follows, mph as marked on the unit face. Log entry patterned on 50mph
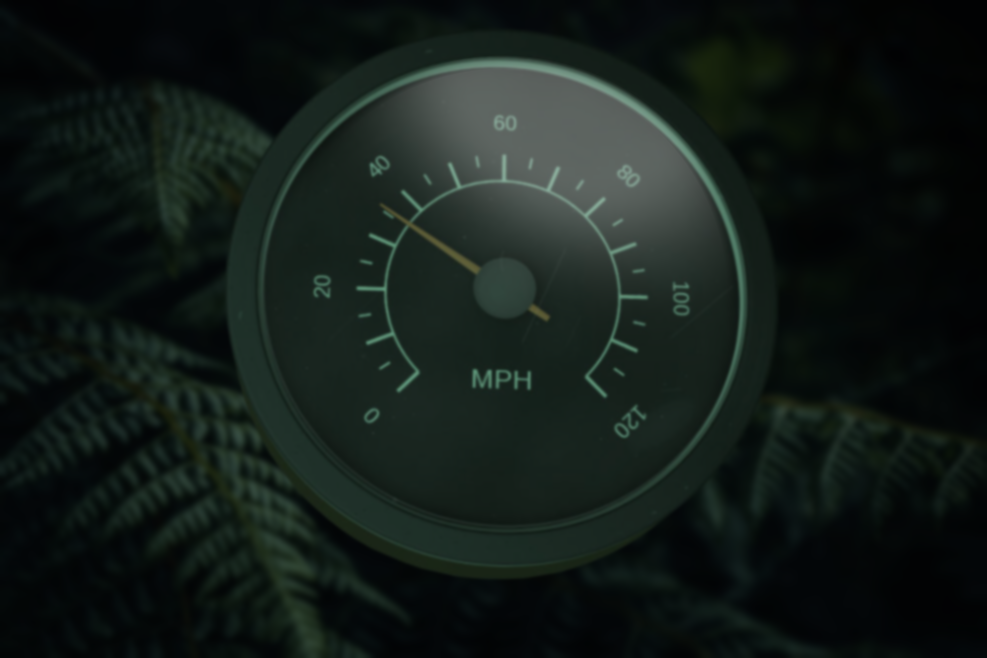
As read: 35mph
